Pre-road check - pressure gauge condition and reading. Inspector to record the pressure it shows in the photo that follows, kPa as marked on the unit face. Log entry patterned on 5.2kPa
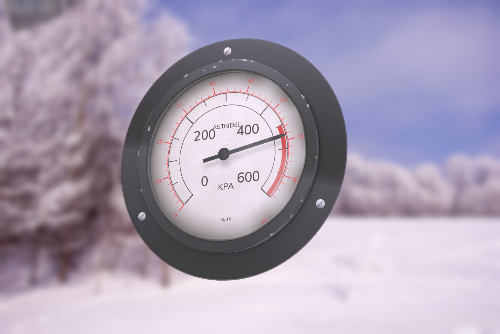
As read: 475kPa
